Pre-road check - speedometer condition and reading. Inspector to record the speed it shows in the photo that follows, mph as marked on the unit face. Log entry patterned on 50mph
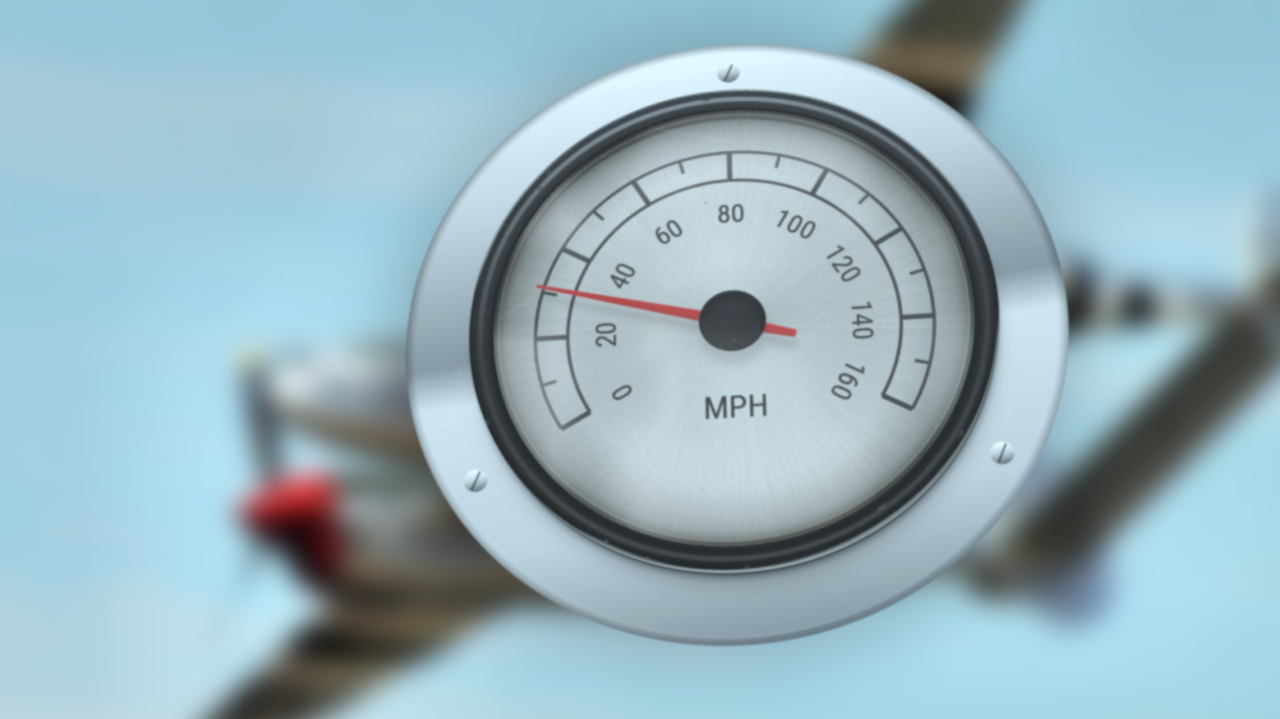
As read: 30mph
